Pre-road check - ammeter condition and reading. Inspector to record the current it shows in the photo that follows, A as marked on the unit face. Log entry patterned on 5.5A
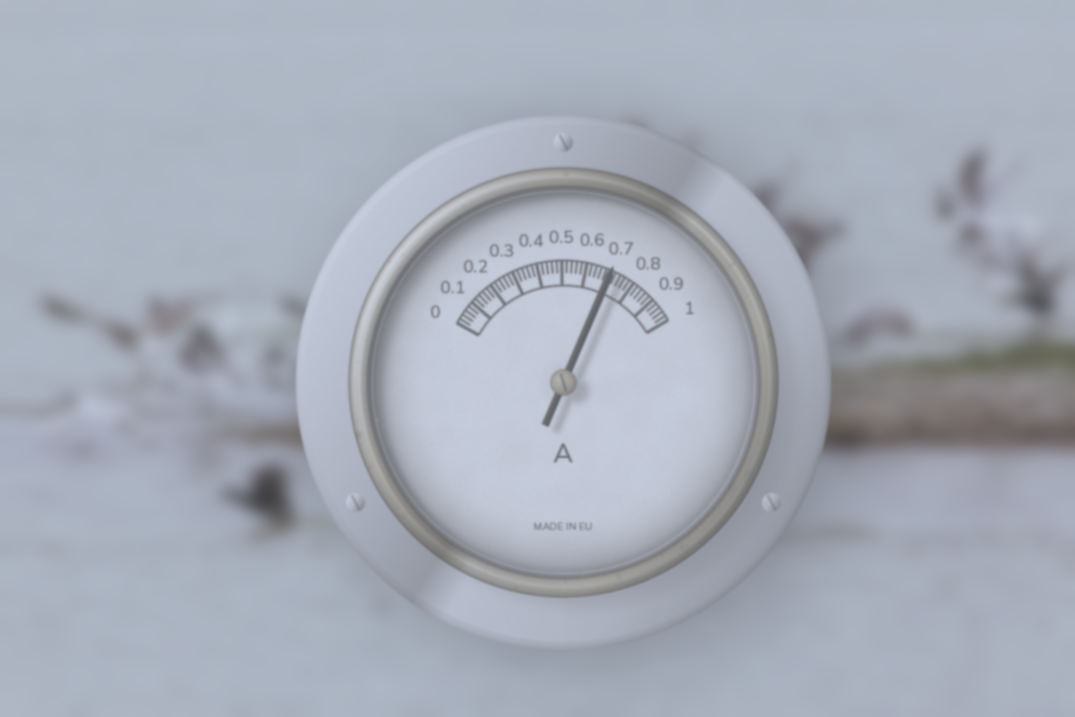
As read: 0.7A
